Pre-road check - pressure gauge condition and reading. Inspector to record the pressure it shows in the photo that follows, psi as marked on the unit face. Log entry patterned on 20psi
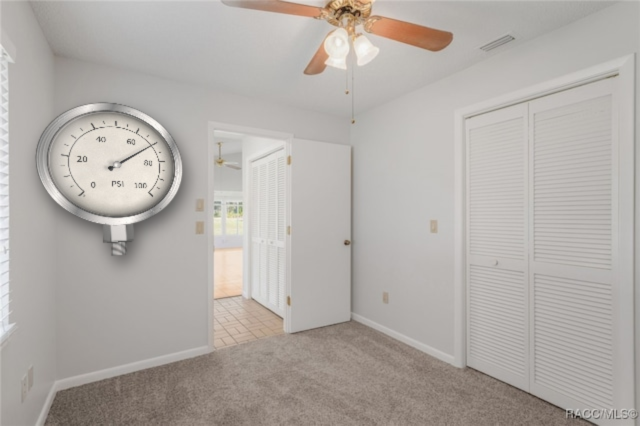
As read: 70psi
